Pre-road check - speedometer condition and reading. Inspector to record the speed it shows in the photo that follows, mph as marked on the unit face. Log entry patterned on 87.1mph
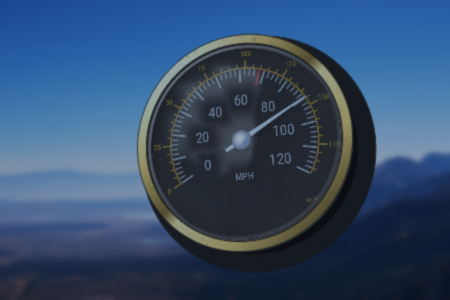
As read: 90mph
